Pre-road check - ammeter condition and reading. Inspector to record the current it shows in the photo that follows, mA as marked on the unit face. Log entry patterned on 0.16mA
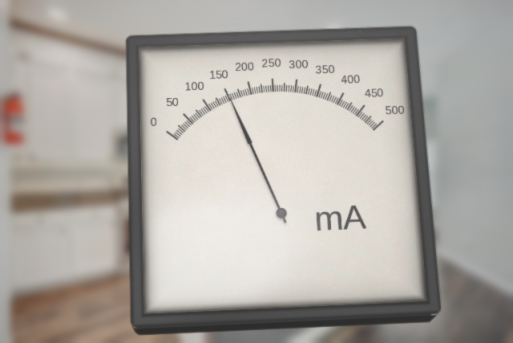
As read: 150mA
